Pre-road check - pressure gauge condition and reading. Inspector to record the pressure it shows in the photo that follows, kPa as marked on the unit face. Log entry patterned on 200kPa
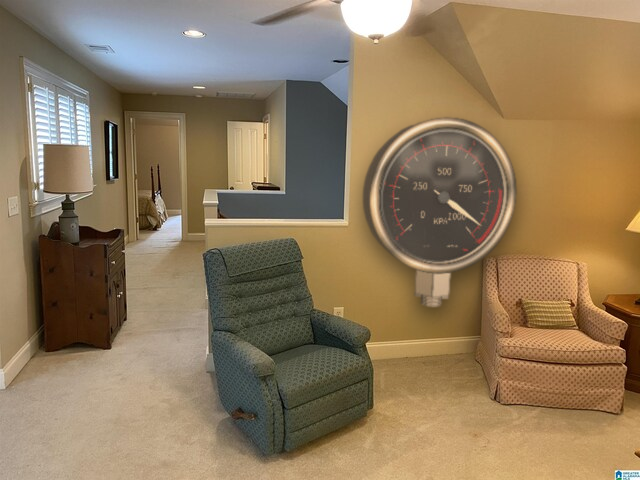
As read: 950kPa
